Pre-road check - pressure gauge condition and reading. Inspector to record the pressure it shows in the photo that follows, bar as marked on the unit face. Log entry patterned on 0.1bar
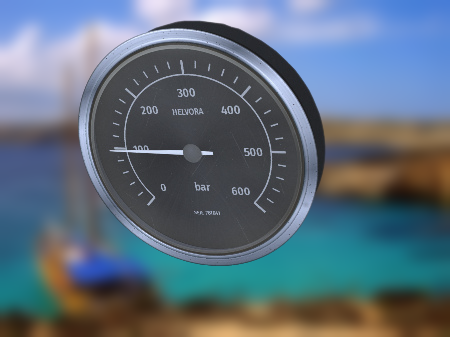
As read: 100bar
